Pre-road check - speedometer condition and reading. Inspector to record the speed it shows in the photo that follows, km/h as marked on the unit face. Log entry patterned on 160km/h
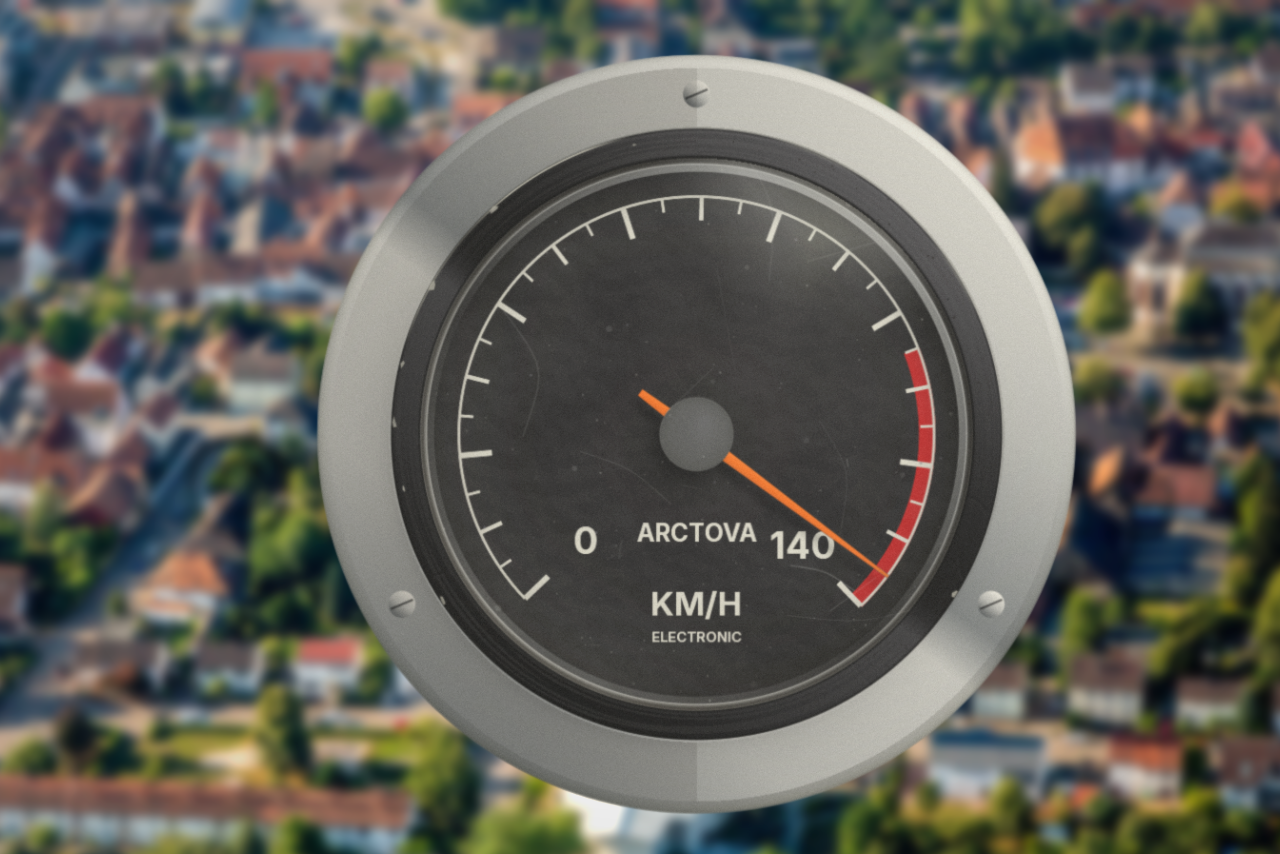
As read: 135km/h
